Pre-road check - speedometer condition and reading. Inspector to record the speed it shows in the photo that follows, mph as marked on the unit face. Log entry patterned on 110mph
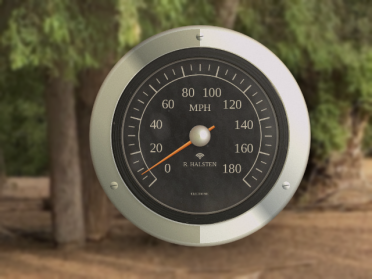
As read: 7.5mph
